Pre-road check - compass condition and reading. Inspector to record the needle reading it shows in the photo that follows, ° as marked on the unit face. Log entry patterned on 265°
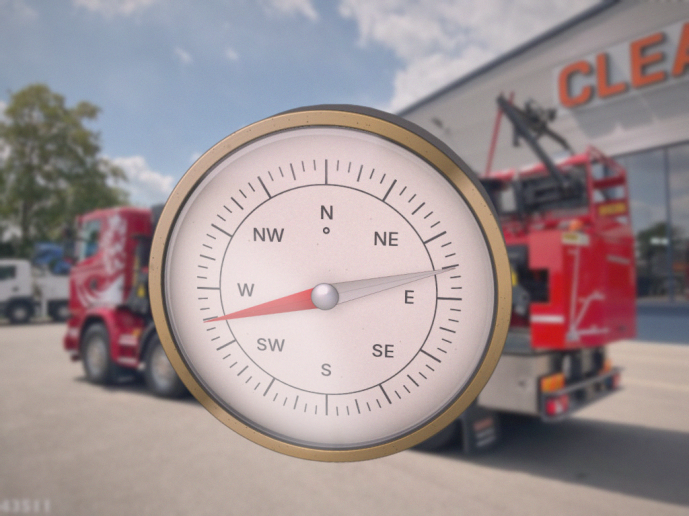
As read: 255°
